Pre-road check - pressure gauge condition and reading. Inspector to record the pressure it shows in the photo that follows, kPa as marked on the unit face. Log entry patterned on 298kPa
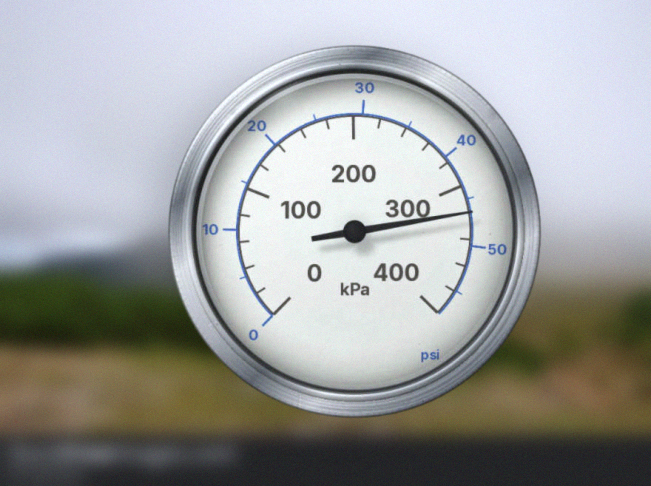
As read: 320kPa
